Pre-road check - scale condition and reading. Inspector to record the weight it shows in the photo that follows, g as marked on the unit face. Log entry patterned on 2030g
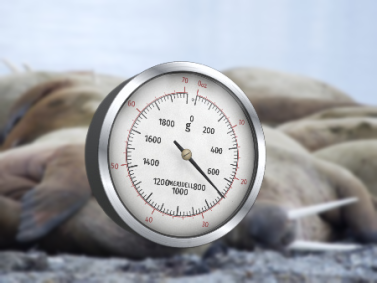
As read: 700g
